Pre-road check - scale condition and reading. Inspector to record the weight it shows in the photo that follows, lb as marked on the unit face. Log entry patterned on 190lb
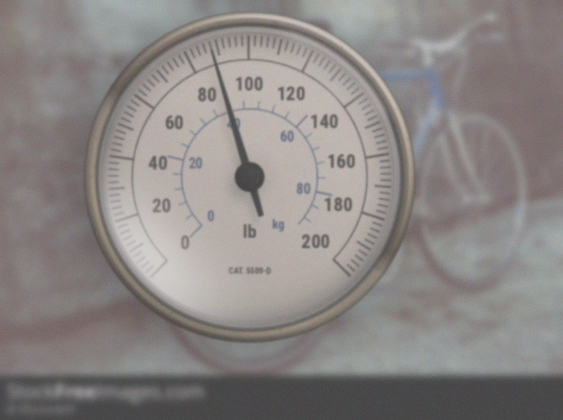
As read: 88lb
